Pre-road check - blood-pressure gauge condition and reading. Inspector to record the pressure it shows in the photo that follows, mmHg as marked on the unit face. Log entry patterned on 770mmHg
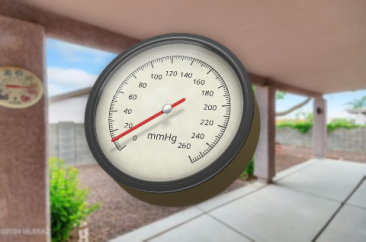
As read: 10mmHg
